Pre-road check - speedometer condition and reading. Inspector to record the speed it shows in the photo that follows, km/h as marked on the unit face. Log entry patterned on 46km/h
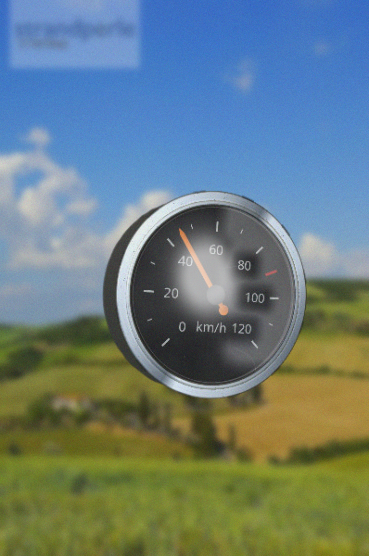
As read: 45km/h
